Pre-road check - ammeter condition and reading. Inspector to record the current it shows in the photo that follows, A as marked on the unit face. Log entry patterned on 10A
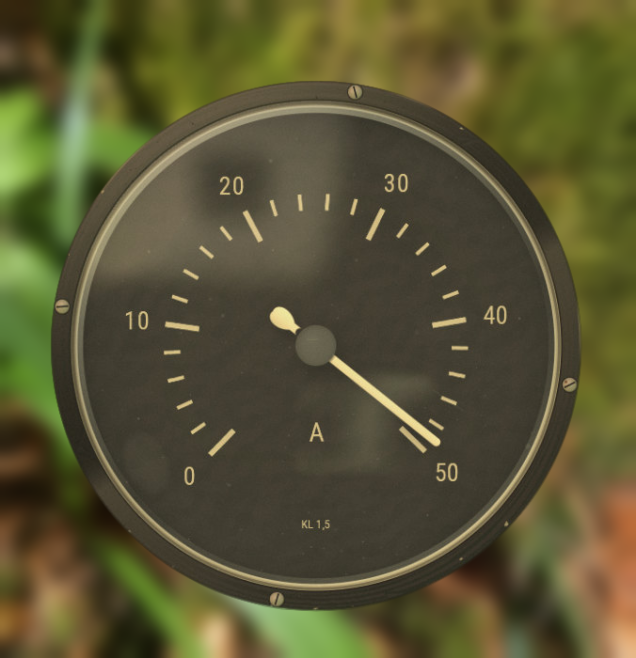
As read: 49A
